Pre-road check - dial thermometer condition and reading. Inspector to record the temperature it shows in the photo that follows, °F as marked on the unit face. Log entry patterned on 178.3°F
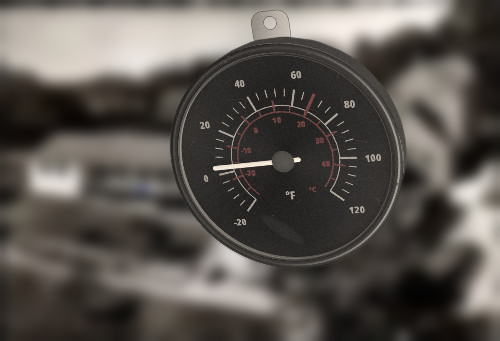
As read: 4°F
